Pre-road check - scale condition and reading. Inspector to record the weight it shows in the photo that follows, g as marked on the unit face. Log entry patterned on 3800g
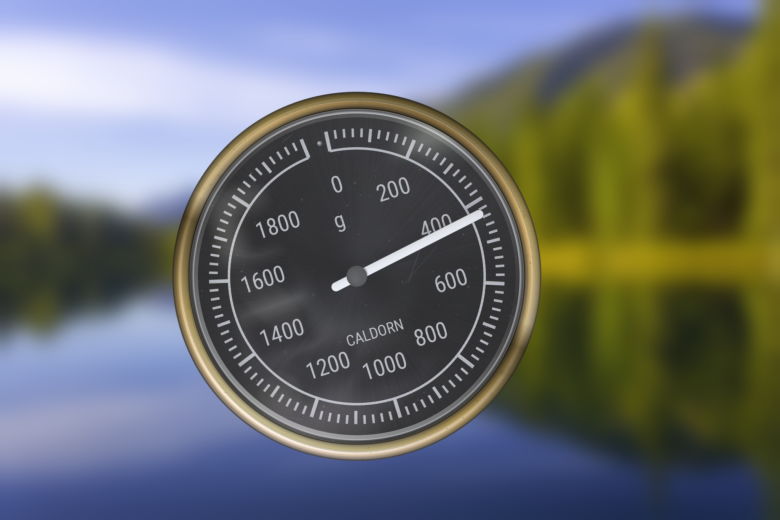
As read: 430g
